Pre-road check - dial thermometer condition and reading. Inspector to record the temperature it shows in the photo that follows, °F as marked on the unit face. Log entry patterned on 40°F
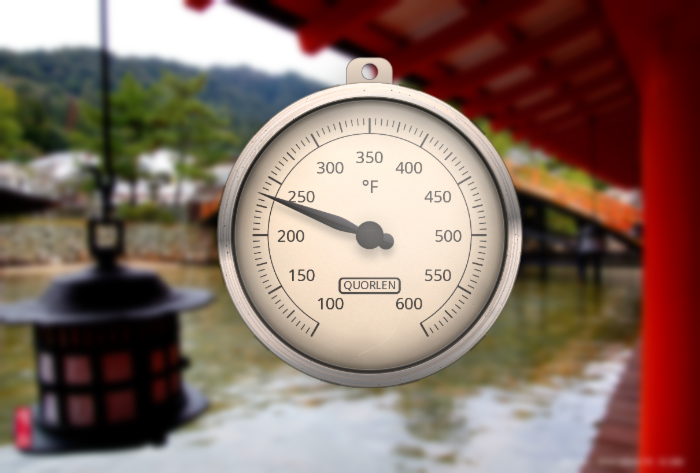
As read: 235°F
